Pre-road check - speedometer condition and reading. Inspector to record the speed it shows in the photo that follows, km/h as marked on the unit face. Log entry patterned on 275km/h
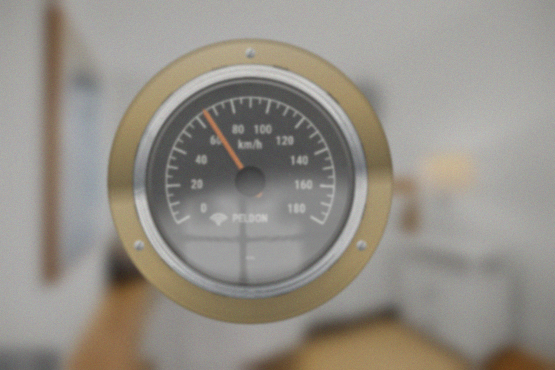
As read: 65km/h
